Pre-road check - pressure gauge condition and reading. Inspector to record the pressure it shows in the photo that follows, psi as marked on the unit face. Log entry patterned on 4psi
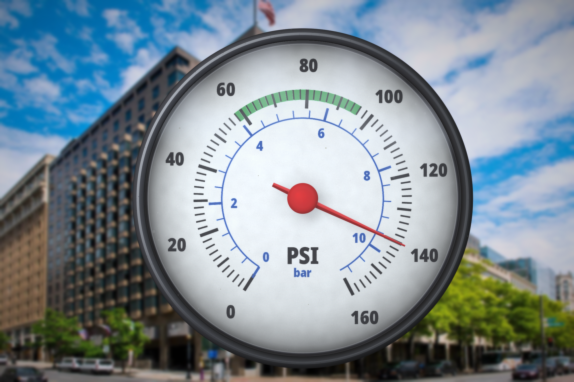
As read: 140psi
